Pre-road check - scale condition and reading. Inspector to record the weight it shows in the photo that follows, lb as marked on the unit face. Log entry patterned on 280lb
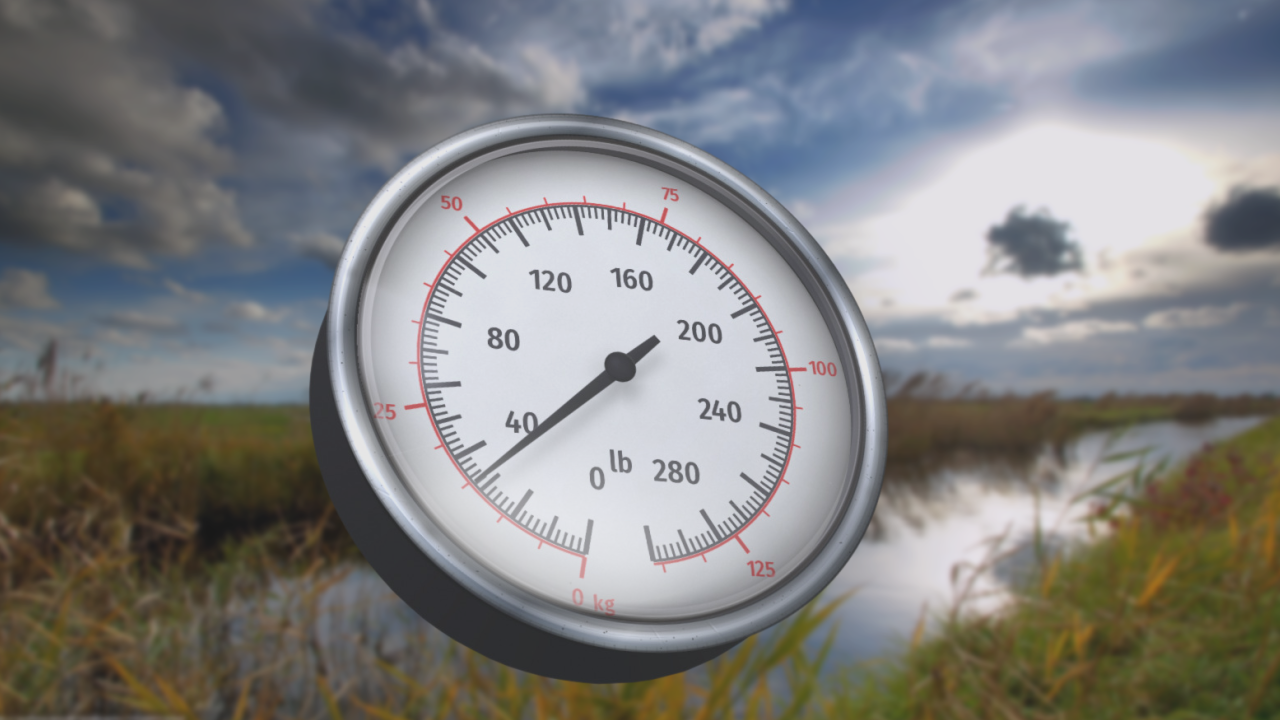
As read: 32lb
